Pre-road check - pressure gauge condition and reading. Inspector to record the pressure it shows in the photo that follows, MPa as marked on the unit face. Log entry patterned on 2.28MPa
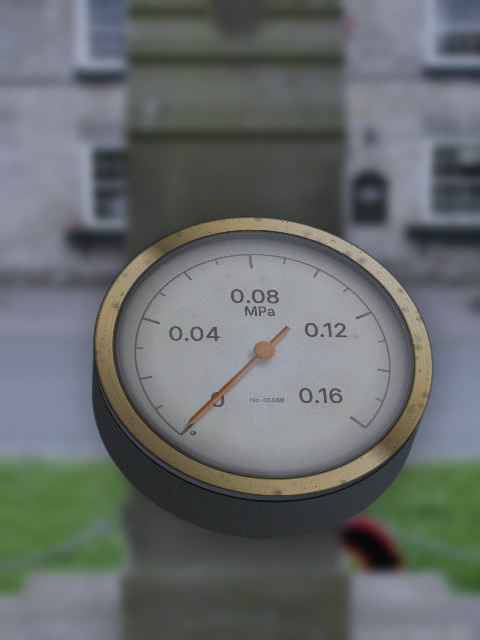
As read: 0MPa
